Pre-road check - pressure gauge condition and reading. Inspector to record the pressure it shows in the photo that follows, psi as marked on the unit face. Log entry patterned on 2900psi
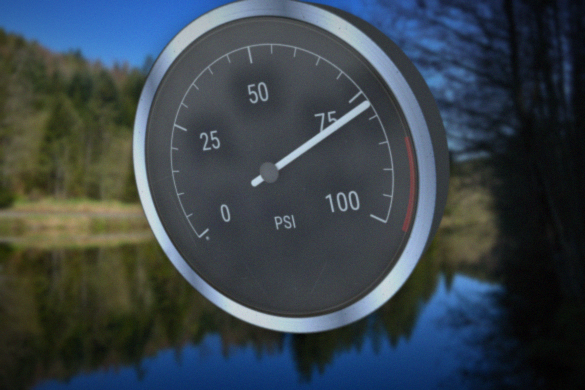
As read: 77.5psi
